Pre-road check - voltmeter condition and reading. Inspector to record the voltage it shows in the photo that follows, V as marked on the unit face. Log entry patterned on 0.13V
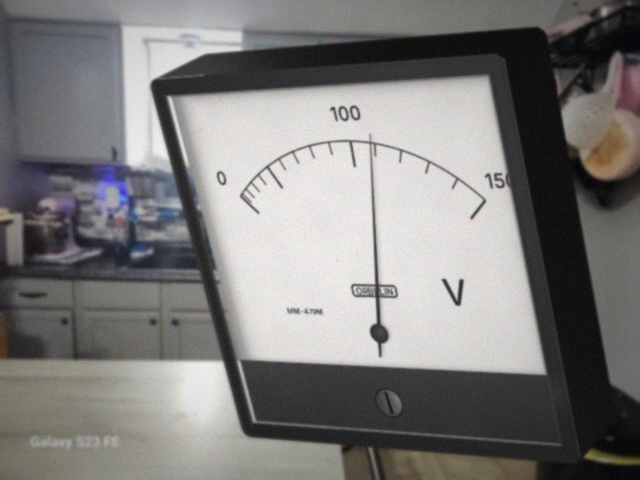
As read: 110V
